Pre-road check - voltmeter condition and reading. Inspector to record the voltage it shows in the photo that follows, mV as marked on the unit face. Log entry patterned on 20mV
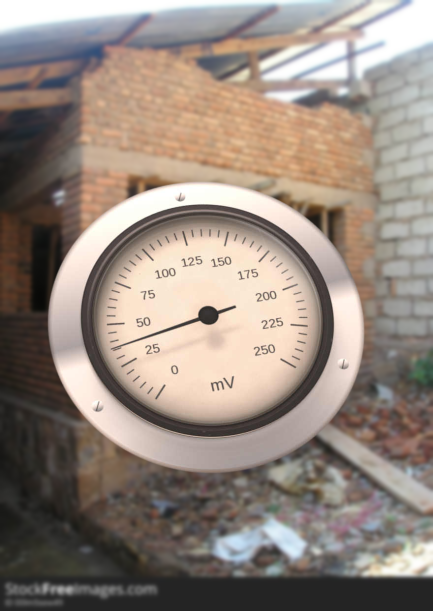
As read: 35mV
